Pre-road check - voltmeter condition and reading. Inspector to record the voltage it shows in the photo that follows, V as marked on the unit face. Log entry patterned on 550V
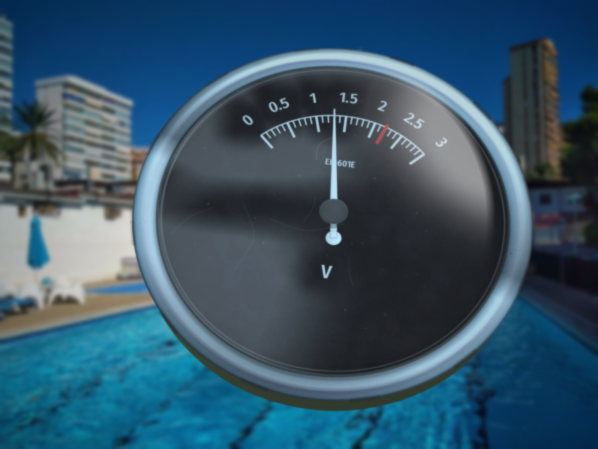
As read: 1.3V
